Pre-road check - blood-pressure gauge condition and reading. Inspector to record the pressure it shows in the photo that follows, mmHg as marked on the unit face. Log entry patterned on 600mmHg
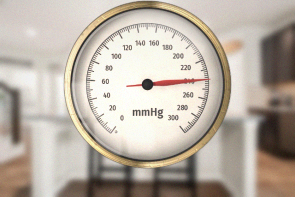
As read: 240mmHg
